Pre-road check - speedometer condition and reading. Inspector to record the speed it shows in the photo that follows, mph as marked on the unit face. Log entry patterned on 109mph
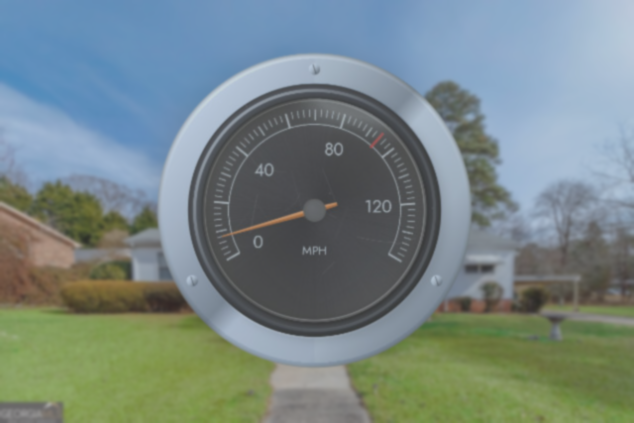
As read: 8mph
